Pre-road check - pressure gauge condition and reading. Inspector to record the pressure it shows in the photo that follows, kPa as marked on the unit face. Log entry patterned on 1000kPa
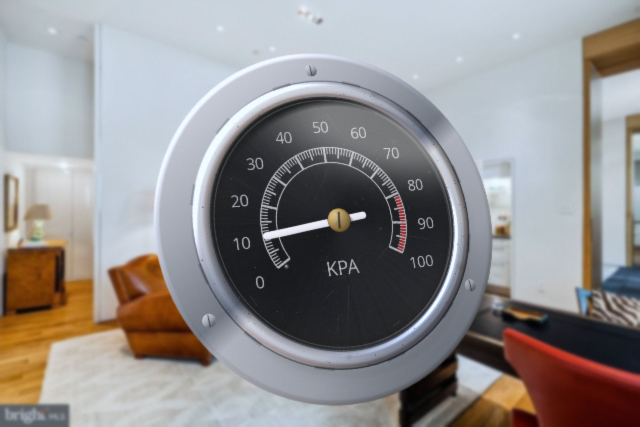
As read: 10kPa
